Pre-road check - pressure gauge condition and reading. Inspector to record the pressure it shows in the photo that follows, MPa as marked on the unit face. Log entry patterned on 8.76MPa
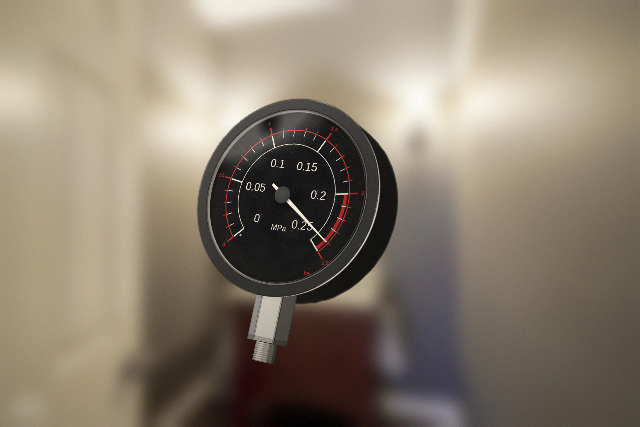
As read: 0.24MPa
